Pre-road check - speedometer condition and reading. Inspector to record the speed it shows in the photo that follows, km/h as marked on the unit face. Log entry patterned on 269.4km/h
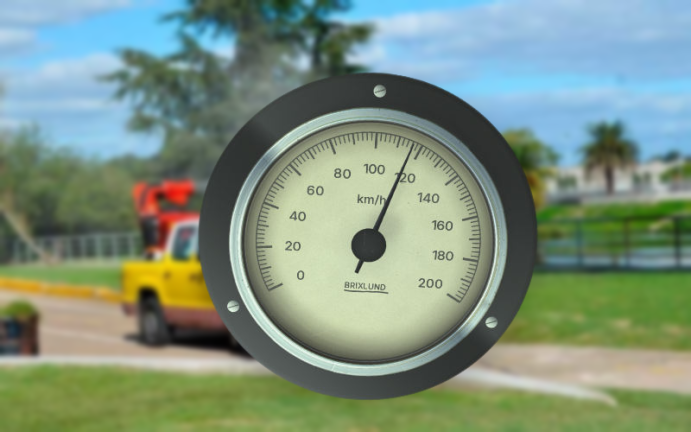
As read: 116km/h
